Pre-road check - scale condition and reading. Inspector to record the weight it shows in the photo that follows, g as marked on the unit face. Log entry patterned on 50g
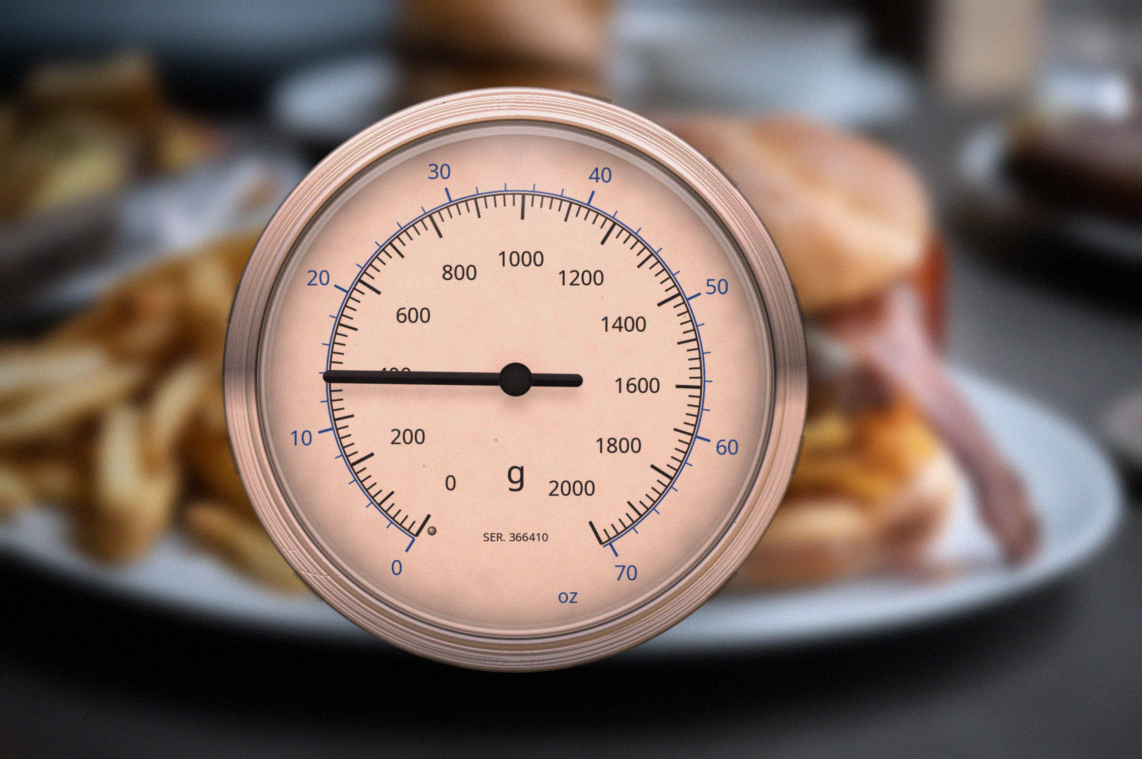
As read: 390g
